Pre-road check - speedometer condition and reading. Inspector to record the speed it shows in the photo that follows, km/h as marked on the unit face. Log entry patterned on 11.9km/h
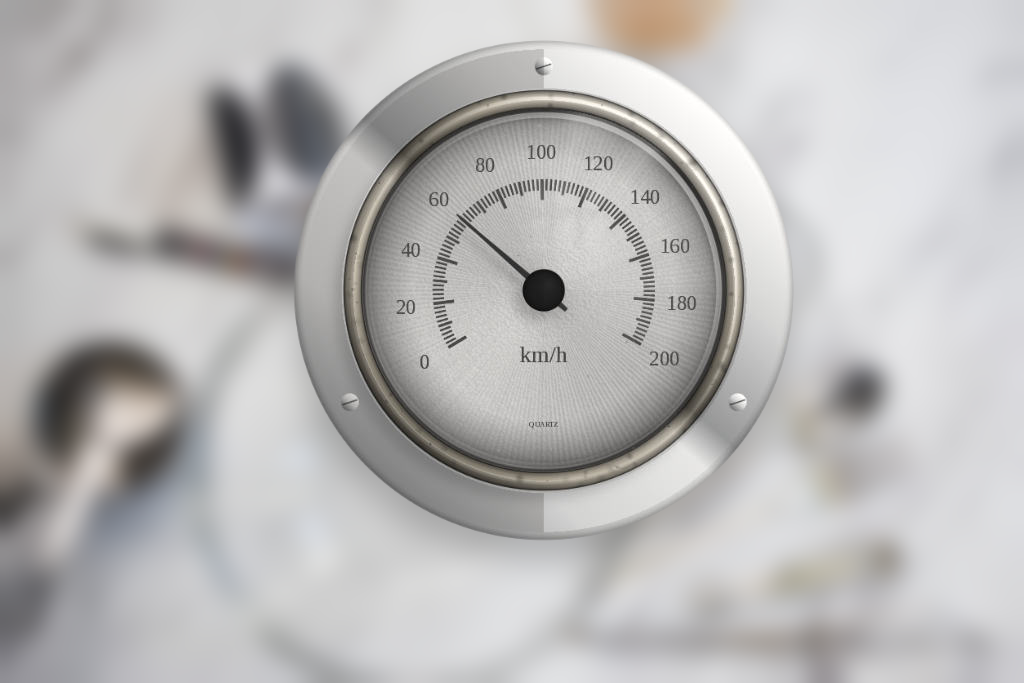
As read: 60km/h
